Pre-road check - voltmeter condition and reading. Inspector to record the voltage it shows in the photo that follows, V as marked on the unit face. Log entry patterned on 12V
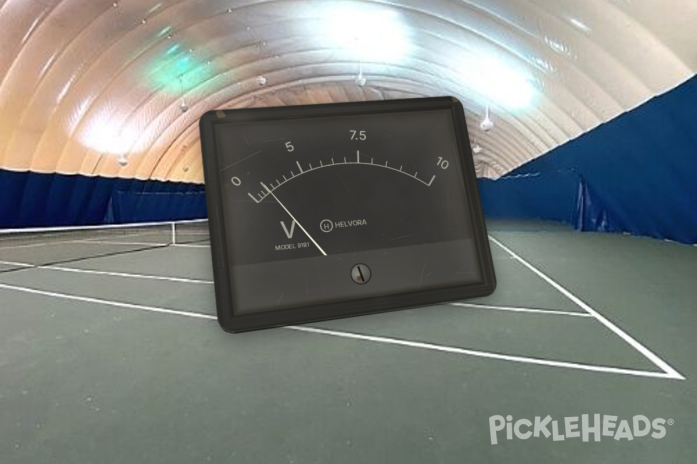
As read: 2.5V
